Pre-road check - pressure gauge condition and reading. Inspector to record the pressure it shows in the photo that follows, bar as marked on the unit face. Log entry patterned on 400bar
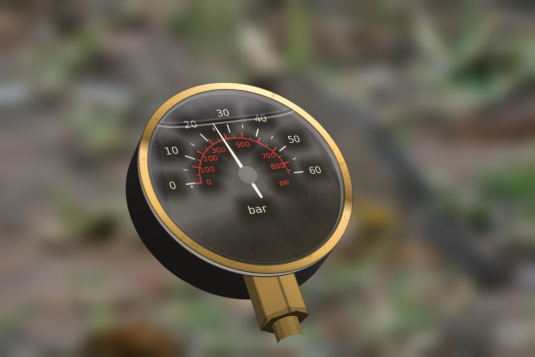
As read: 25bar
